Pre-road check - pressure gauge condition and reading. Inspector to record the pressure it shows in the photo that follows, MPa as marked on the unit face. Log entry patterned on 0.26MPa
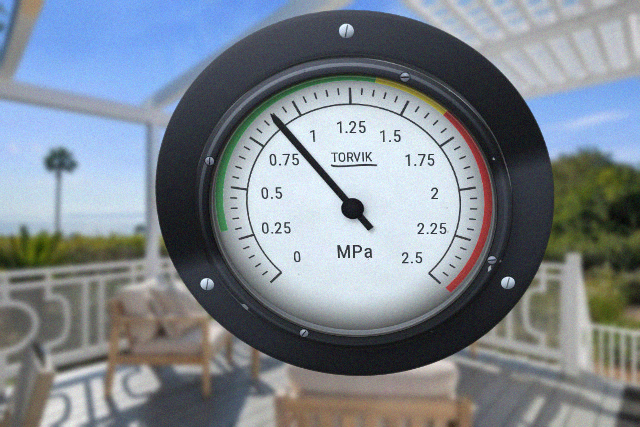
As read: 0.9MPa
